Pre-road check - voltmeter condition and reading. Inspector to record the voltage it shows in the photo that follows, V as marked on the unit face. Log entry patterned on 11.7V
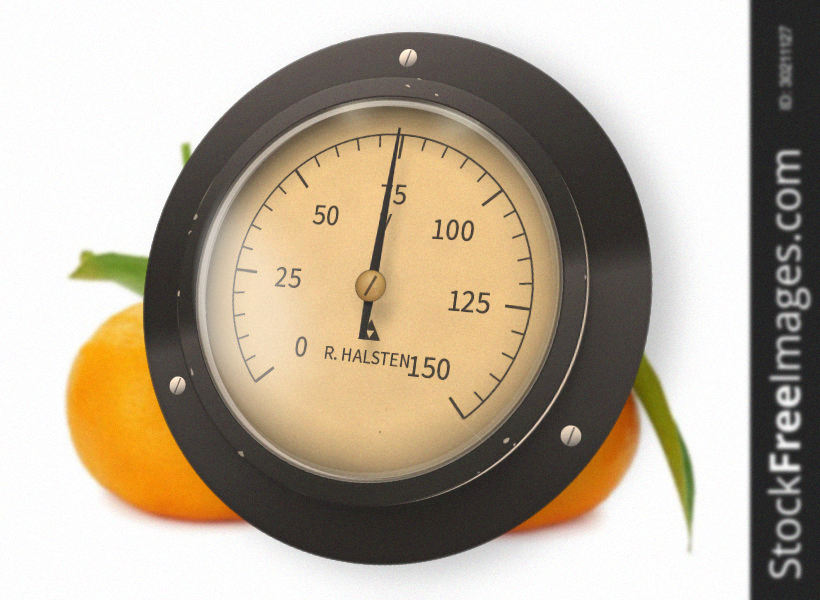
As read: 75V
